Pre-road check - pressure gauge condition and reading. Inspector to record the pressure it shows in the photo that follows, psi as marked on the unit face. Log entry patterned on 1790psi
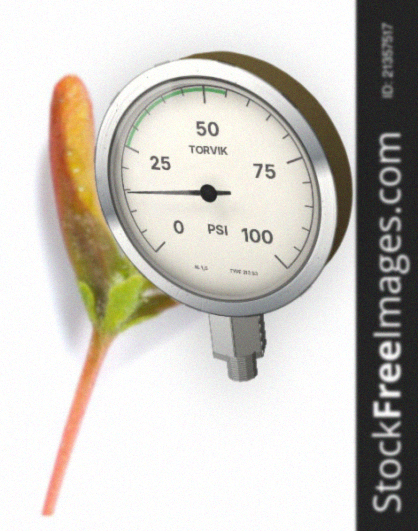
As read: 15psi
